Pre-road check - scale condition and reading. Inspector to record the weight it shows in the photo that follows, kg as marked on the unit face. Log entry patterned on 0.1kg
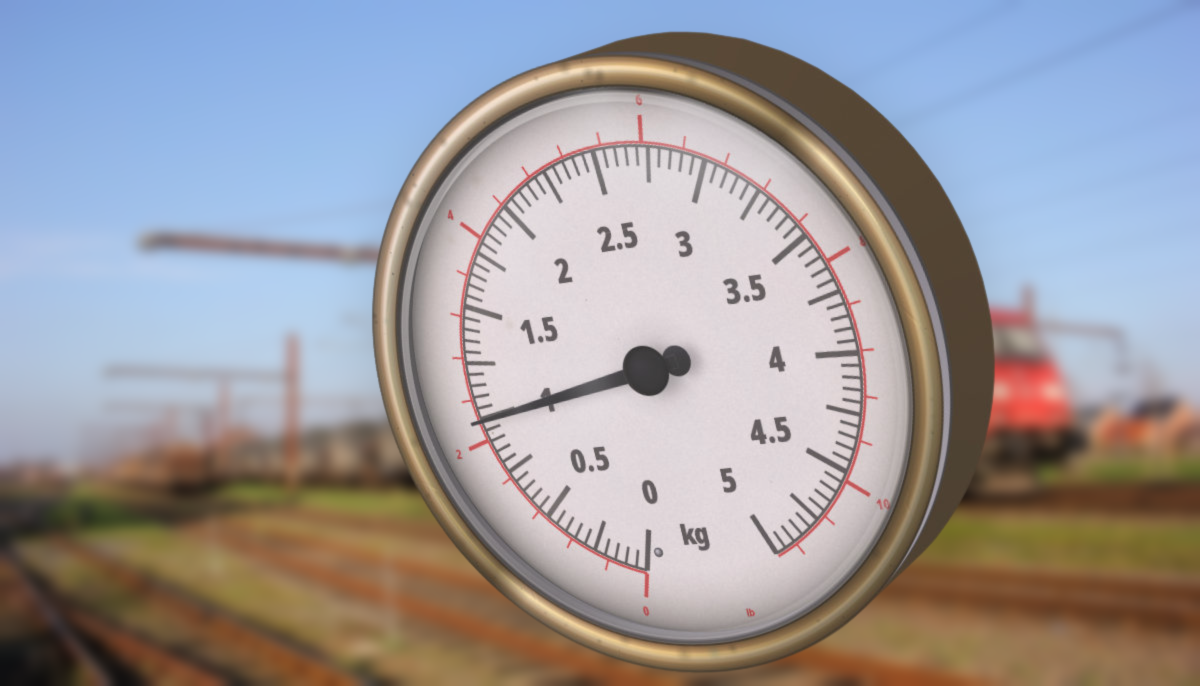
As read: 1kg
